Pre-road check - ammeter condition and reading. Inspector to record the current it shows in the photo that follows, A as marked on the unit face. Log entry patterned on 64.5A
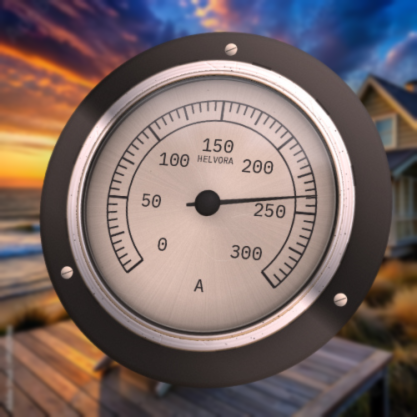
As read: 240A
